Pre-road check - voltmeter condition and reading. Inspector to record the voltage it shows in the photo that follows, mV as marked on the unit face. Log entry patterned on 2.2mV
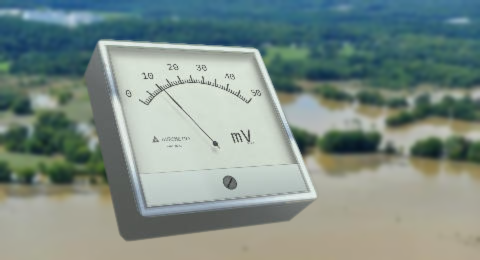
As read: 10mV
